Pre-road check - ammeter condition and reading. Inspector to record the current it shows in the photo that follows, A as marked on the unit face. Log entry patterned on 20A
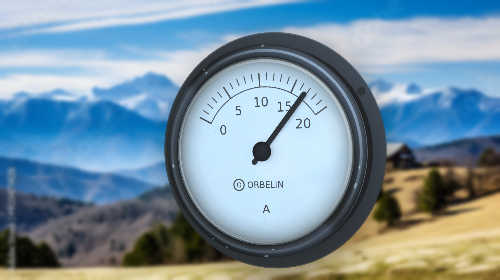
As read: 17A
